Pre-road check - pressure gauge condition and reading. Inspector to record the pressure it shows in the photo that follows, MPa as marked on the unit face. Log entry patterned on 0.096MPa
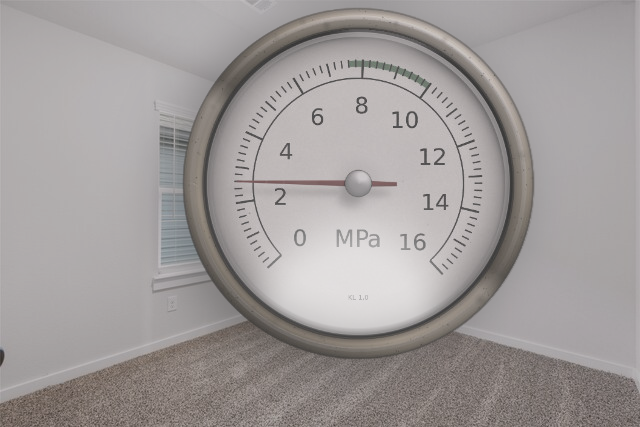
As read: 2.6MPa
